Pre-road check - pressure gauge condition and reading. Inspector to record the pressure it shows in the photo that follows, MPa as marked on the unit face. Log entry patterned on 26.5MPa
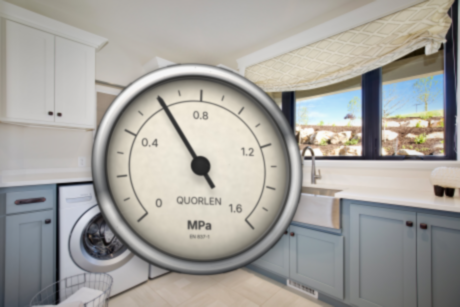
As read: 0.6MPa
